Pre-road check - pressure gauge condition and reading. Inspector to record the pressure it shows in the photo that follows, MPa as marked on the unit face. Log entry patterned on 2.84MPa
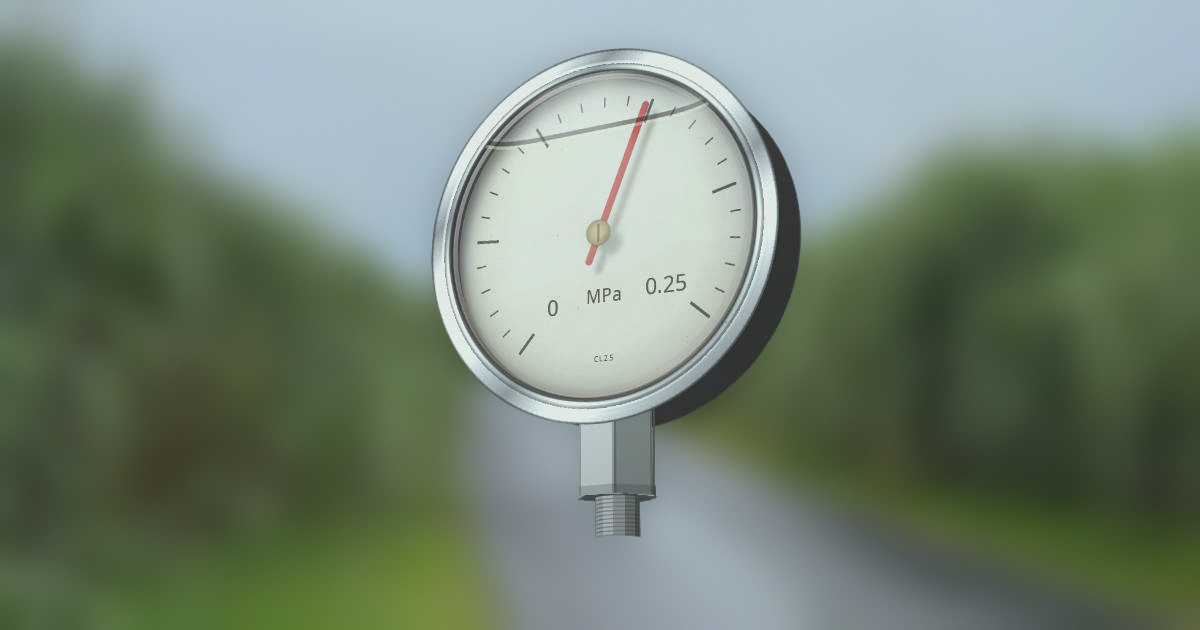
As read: 0.15MPa
